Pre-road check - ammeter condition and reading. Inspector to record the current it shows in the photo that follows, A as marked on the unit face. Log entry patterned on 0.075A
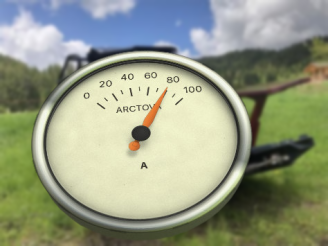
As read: 80A
